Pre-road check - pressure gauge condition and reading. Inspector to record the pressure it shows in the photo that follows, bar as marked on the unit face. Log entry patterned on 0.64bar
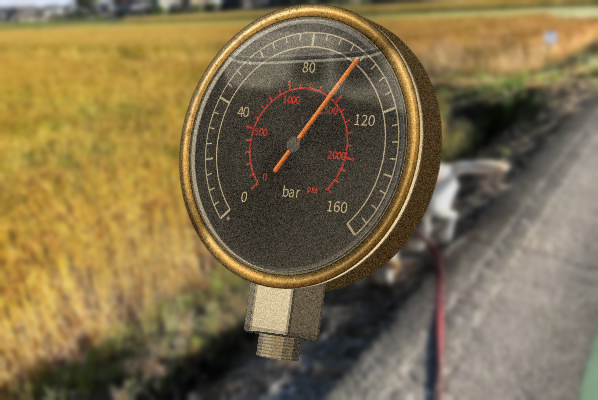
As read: 100bar
